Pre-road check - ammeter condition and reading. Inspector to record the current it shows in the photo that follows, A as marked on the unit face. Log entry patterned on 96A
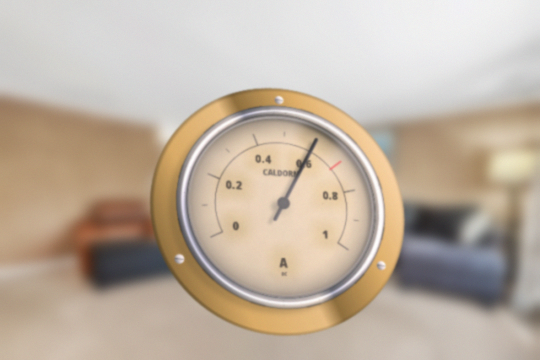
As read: 0.6A
